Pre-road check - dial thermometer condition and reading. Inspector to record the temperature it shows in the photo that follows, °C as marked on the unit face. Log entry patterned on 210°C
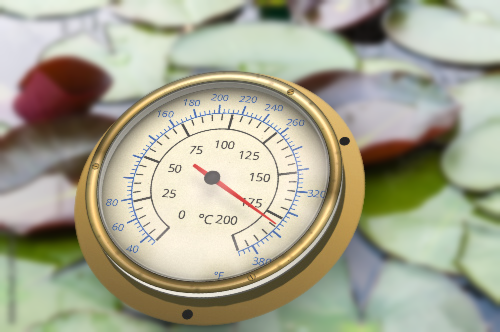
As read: 180°C
